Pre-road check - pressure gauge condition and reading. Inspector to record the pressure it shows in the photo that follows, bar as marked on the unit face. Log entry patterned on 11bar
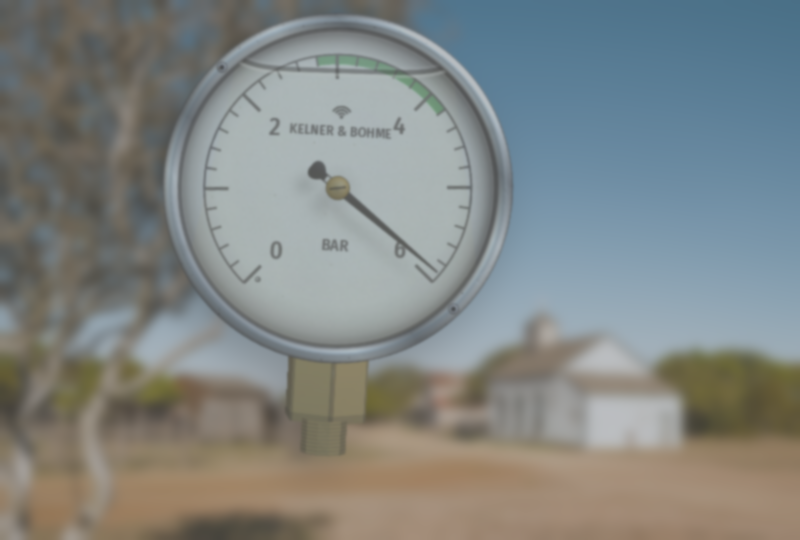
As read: 5.9bar
